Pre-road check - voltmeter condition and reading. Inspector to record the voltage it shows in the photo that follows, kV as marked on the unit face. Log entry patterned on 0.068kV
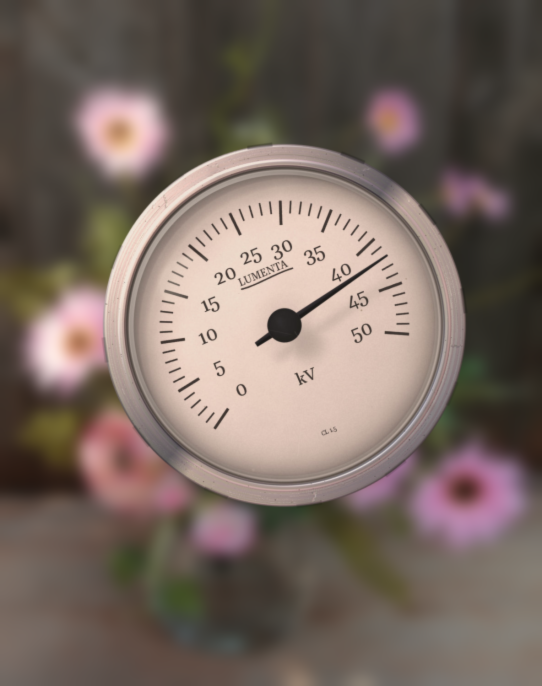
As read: 42kV
